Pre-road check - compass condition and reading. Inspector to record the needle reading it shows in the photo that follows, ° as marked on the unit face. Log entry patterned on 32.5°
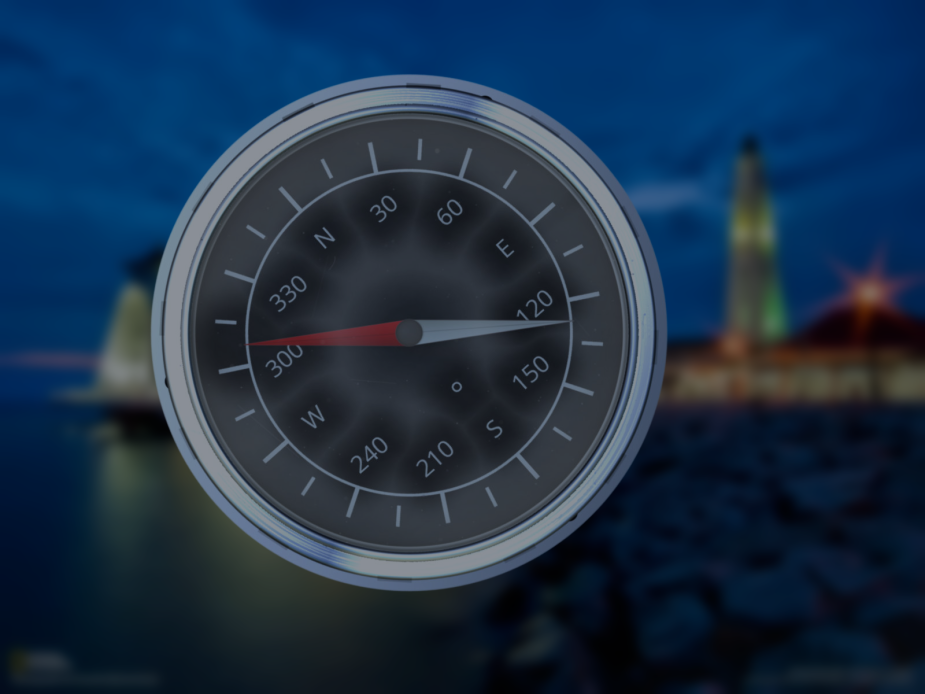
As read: 307.5°
